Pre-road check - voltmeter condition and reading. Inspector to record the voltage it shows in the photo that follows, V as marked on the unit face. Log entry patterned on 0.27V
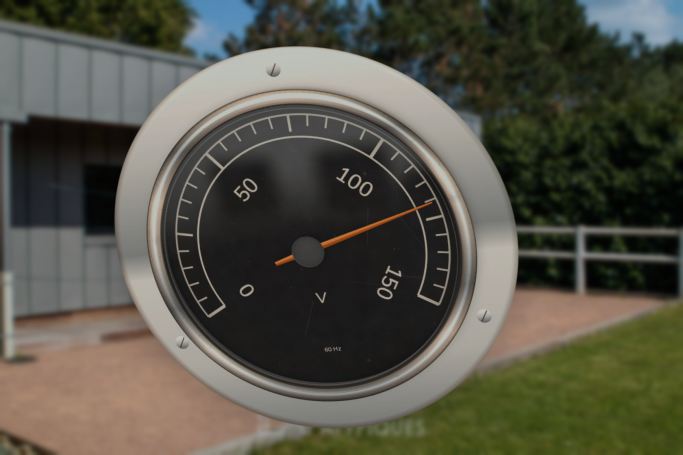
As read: 120V
